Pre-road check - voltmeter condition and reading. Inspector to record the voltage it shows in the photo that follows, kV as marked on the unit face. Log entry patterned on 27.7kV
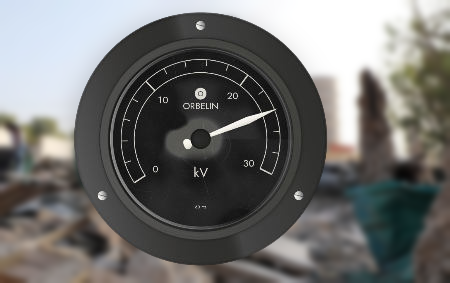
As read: 24kV
